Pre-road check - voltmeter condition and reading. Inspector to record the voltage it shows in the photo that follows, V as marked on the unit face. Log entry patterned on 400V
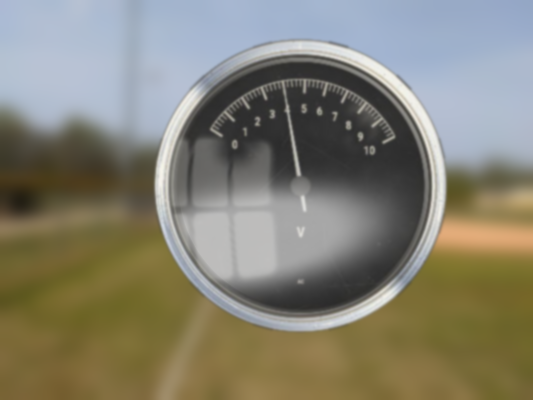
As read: 4V
